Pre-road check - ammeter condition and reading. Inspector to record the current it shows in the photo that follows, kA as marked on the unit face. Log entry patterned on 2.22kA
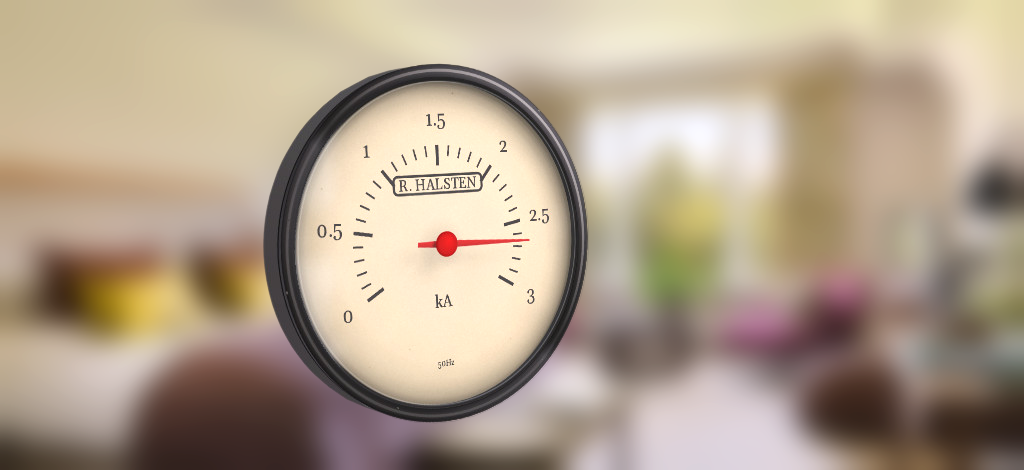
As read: 2.65kA
